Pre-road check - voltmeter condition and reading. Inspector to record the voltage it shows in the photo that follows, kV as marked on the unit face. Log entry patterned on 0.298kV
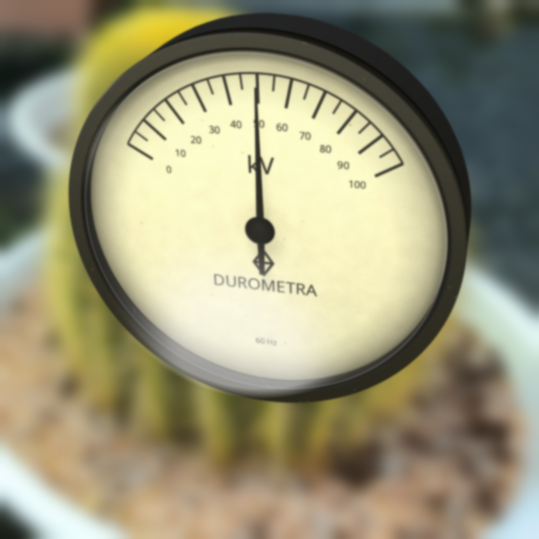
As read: 50kV
